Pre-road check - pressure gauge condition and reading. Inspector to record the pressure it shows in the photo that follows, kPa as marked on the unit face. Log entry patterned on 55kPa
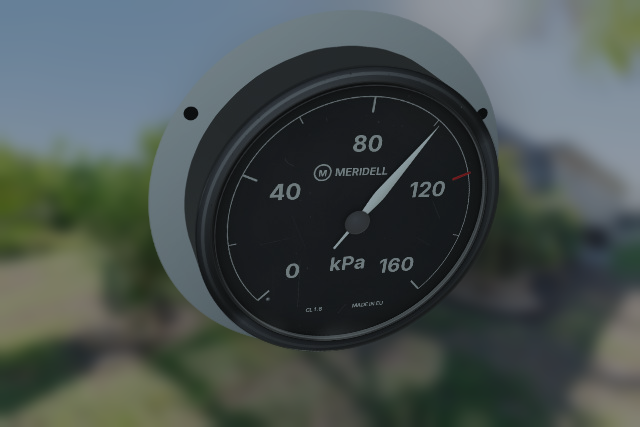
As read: 100kPa
